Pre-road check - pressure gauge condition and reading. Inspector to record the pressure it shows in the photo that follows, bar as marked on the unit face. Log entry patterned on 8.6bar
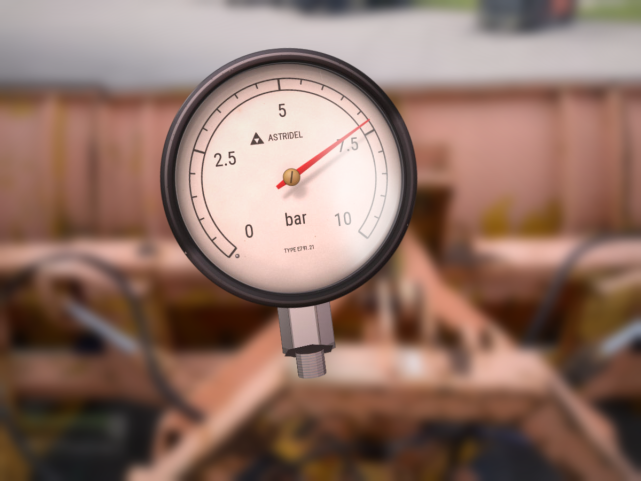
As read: 7.25bar
